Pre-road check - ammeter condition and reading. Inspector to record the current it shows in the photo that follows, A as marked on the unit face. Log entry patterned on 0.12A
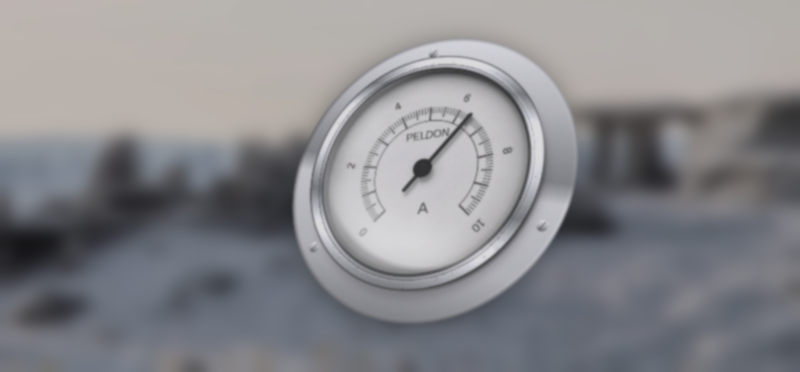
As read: 6.5A
